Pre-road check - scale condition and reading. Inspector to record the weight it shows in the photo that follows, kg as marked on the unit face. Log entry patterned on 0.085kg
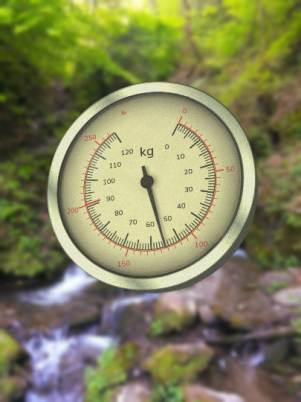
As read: 55kg
